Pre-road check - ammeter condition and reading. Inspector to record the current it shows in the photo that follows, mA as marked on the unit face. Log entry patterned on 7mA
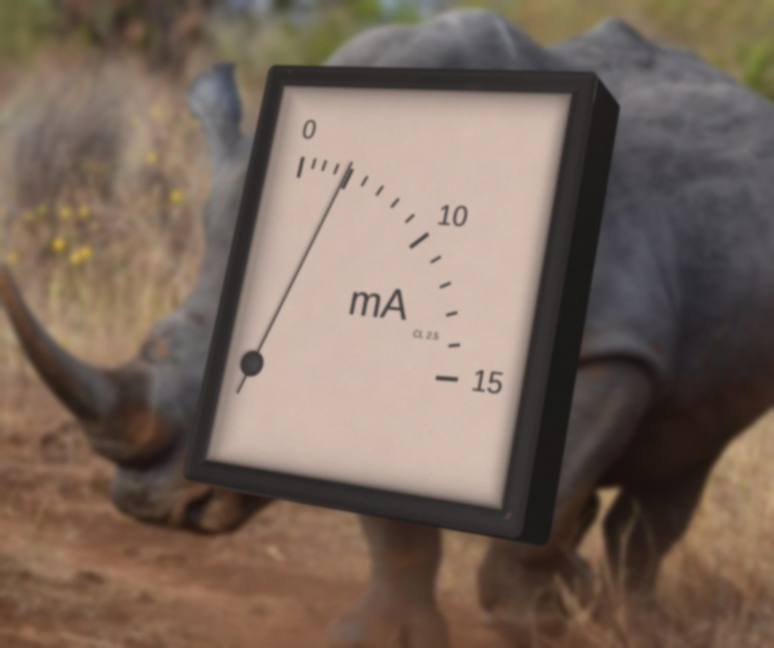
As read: 5mA
